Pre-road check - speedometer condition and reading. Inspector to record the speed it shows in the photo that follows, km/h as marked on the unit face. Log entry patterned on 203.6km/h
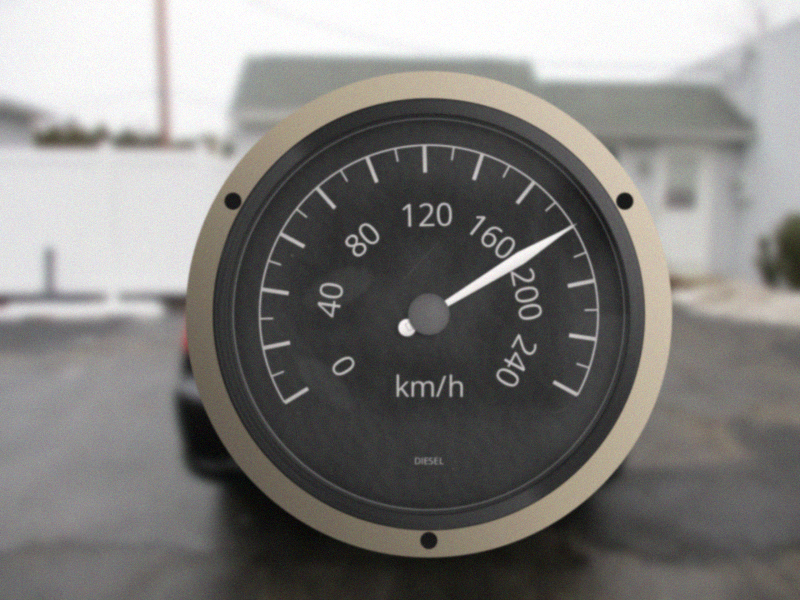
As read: 180km/h
